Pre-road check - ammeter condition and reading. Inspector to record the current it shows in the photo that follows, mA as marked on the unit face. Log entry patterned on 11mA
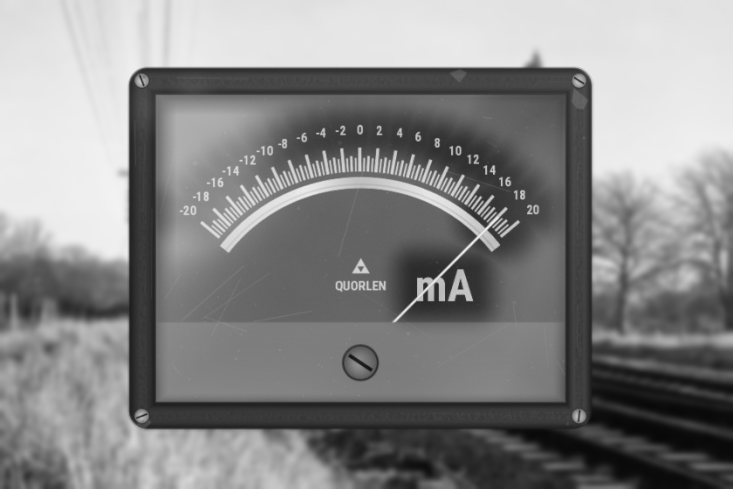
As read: 18mA
